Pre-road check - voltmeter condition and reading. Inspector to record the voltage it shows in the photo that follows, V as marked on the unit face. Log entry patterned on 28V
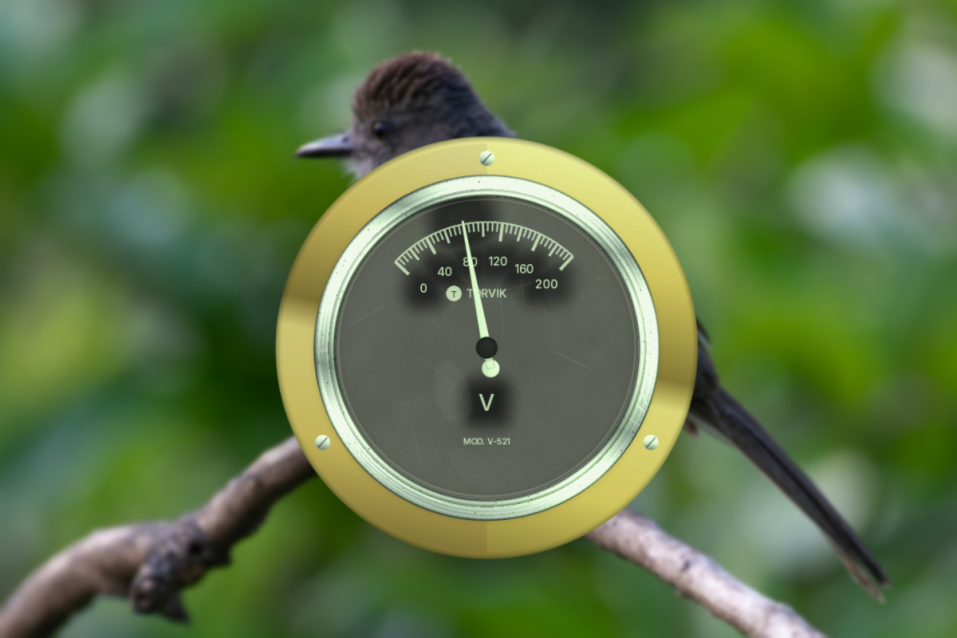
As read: 80V
